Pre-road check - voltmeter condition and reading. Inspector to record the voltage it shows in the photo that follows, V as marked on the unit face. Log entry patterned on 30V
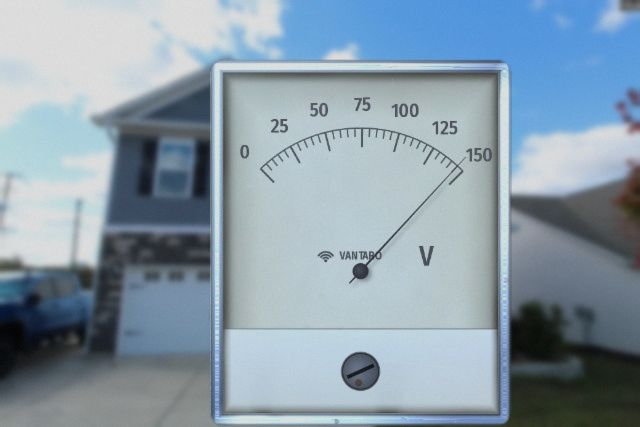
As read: 145V
